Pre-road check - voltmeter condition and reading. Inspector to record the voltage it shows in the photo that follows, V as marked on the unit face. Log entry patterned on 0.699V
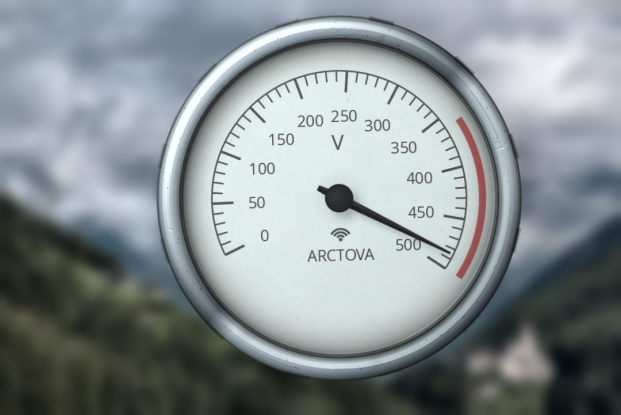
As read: 485V
